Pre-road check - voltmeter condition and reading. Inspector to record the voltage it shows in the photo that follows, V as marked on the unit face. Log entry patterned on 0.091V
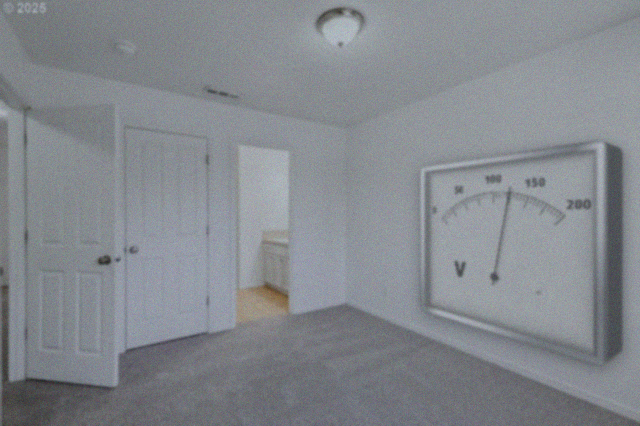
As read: 125V
